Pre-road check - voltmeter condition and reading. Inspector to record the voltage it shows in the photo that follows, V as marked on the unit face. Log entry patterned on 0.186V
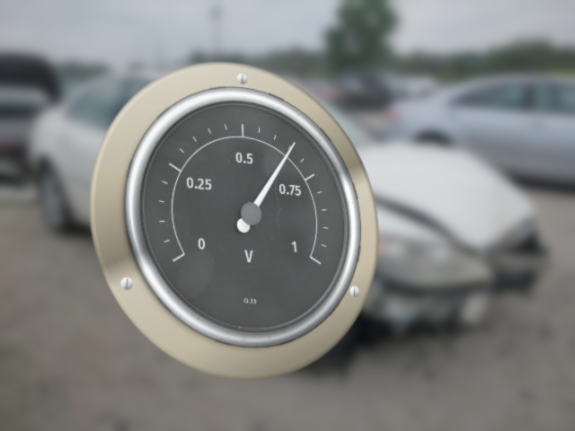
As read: 0.65V
